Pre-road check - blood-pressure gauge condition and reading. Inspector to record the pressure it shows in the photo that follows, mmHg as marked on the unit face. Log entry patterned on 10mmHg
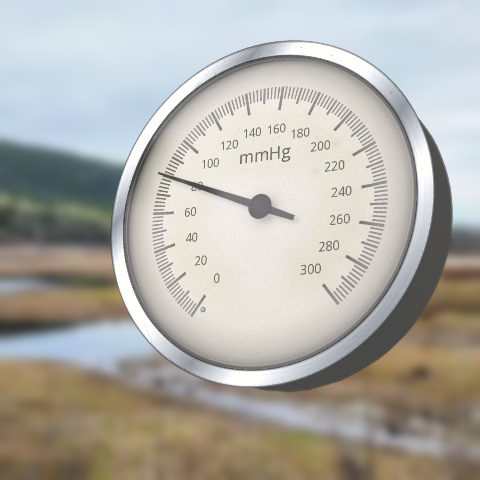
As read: 80mmHg
